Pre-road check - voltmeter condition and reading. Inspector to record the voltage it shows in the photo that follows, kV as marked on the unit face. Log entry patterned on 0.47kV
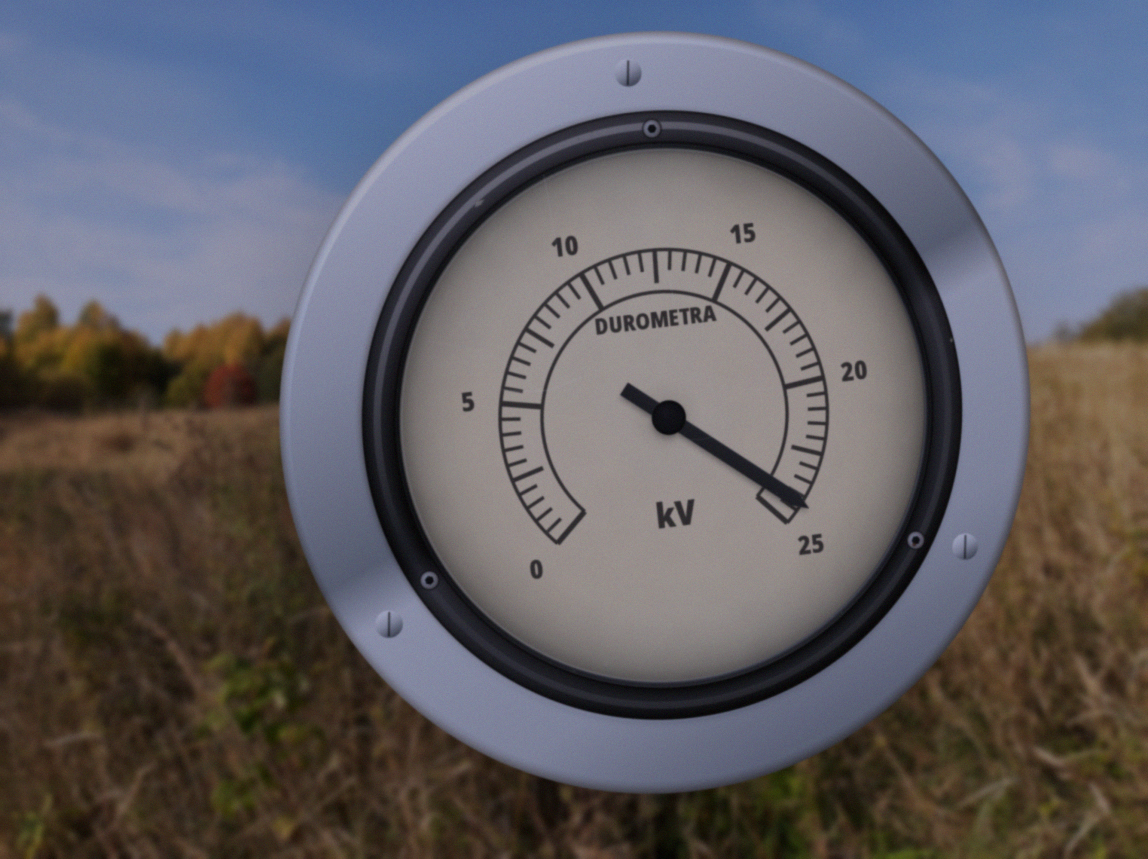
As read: 24.25kV
